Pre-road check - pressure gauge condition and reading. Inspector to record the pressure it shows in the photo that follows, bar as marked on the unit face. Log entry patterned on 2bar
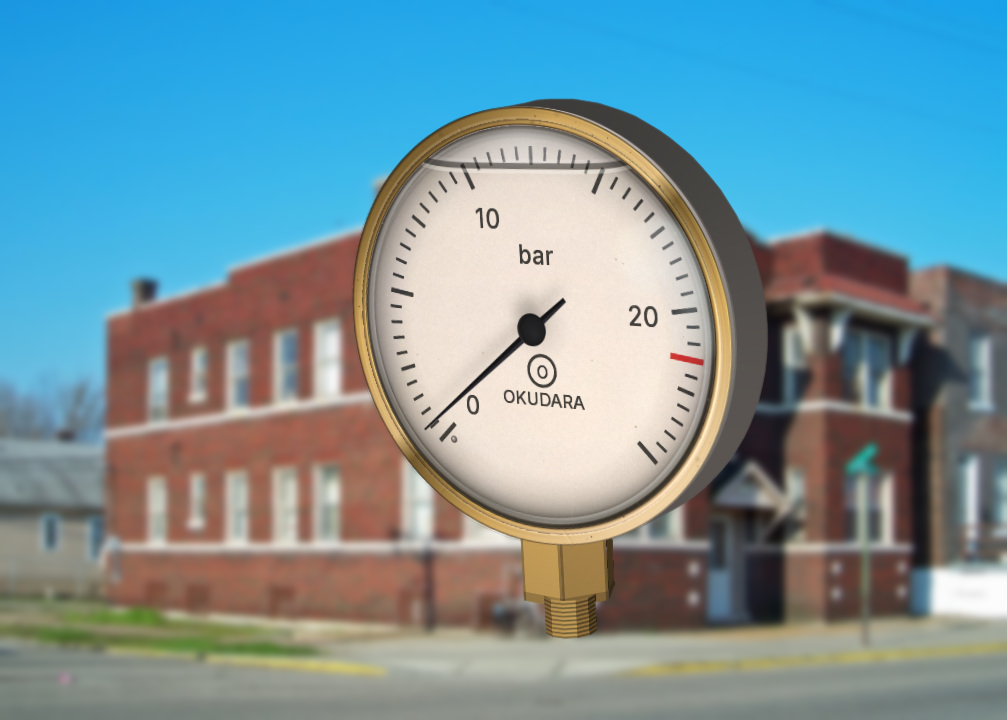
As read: 0.5bar
